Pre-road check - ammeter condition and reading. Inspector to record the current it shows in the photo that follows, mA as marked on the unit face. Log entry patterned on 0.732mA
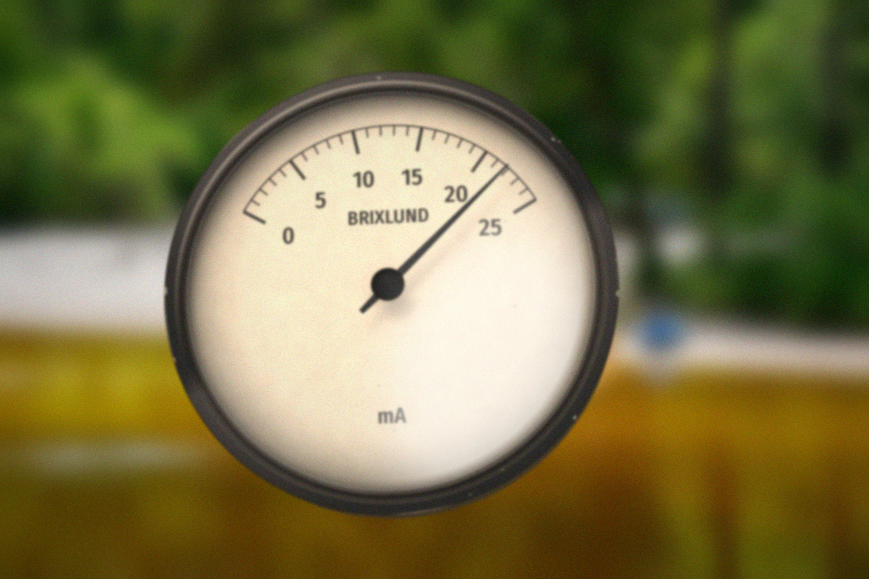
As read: 22mA
